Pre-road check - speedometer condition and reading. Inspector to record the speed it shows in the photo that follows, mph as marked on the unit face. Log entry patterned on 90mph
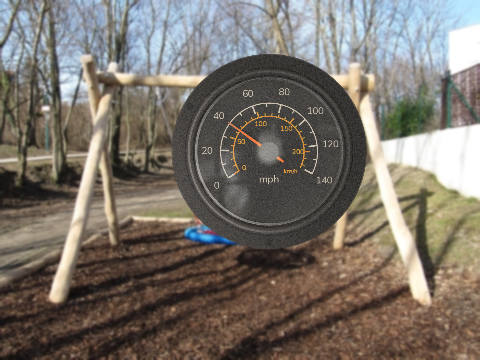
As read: 40mph
